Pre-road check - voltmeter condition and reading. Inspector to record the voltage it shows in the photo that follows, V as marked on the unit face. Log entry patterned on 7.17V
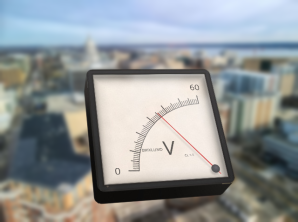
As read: 35V
